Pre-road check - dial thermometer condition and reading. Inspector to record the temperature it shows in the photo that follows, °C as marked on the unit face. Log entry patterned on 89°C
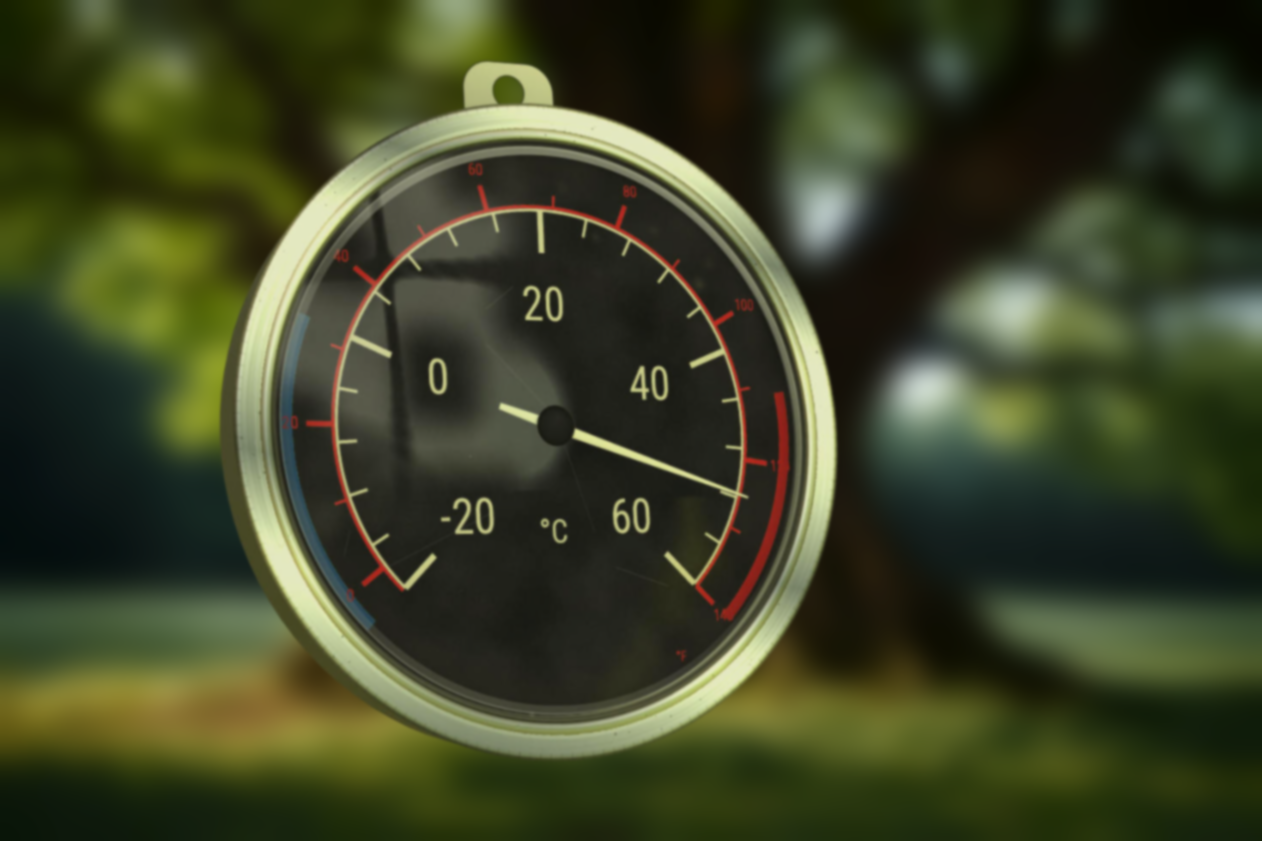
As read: 52°C
